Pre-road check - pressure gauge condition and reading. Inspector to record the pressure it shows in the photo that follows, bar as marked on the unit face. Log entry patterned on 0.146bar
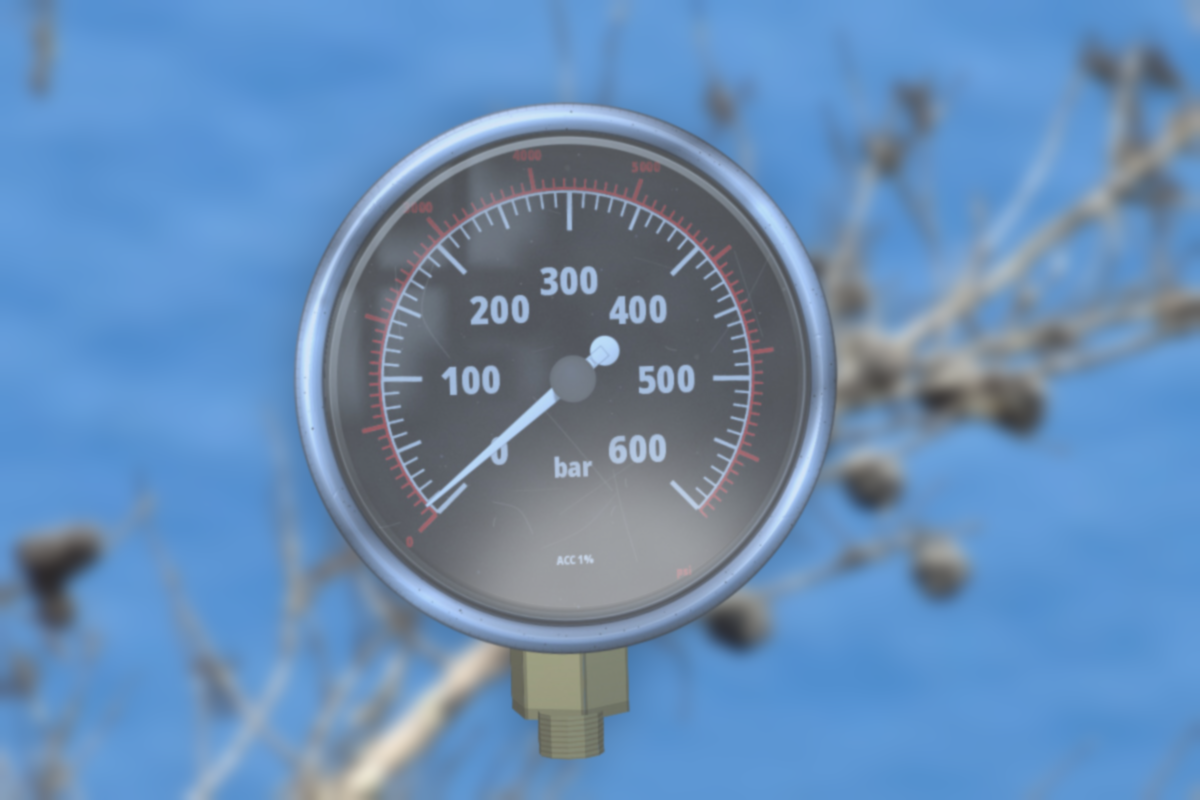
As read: 10bar
